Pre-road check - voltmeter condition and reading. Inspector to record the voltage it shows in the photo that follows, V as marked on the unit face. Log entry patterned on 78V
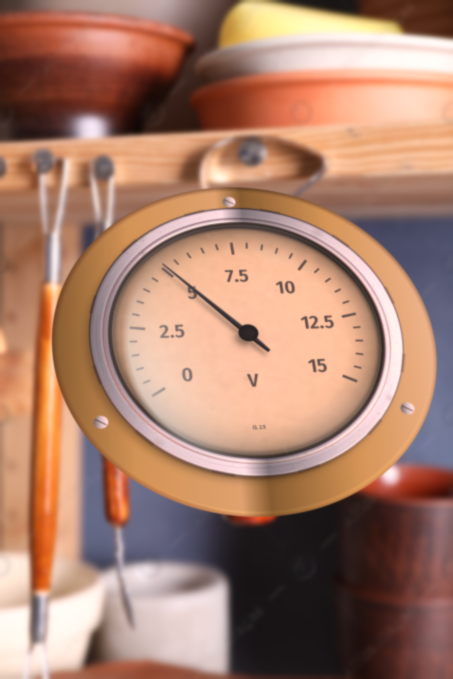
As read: 5V
